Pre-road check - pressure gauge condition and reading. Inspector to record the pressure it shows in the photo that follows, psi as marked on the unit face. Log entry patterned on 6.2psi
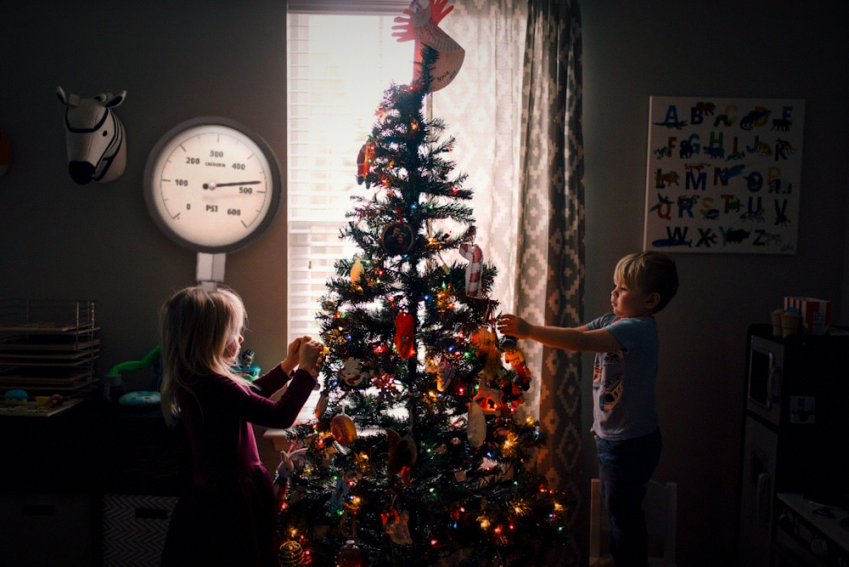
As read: 475psi
